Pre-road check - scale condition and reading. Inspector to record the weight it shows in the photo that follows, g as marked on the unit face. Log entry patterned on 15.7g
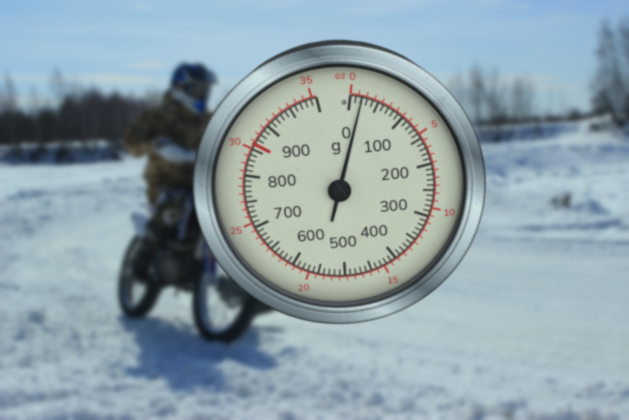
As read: 20g
